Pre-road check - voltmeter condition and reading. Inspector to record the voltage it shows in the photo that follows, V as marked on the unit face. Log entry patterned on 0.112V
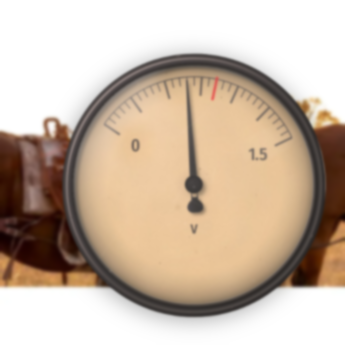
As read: 0.65V
